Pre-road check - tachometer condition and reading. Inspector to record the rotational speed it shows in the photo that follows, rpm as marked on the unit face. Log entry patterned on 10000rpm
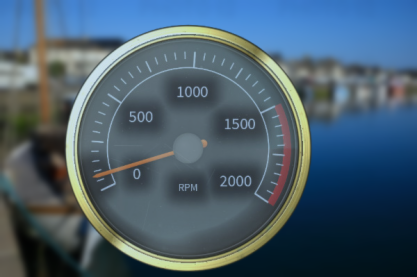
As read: 75rpm
